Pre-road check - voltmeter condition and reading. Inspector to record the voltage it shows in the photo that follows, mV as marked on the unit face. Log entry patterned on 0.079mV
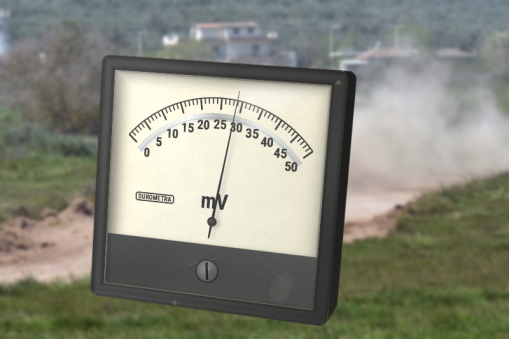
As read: 29mV
